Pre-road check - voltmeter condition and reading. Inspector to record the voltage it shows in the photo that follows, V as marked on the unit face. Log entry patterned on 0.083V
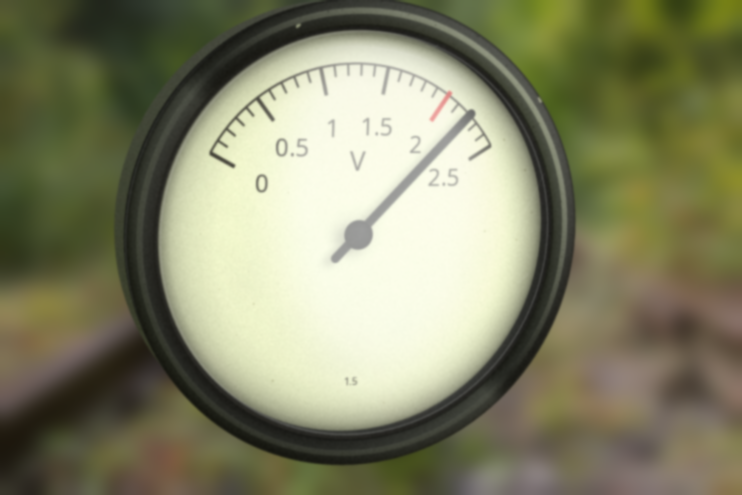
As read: 2.2V
